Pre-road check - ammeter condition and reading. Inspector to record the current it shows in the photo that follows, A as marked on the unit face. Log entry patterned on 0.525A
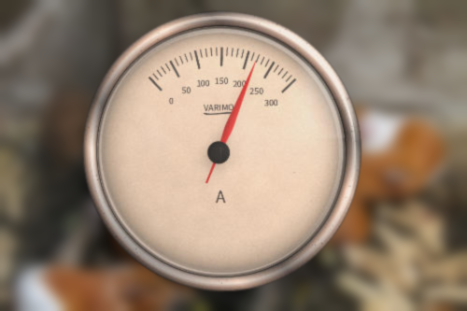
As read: 220A
